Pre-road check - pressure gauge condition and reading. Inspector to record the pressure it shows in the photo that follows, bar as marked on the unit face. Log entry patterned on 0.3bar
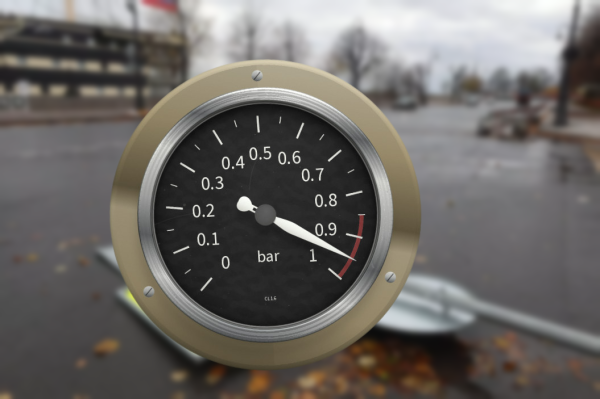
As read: 0.95bar
